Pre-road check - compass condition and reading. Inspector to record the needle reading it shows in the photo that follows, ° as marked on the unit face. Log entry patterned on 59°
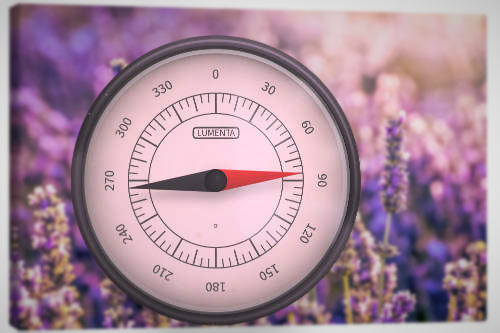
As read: 85°
